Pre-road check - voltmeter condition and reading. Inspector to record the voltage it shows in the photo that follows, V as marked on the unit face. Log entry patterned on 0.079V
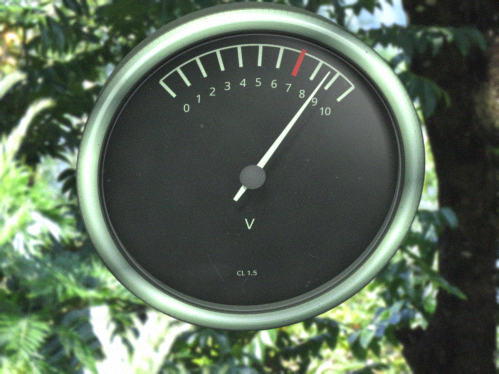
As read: 8.5V
